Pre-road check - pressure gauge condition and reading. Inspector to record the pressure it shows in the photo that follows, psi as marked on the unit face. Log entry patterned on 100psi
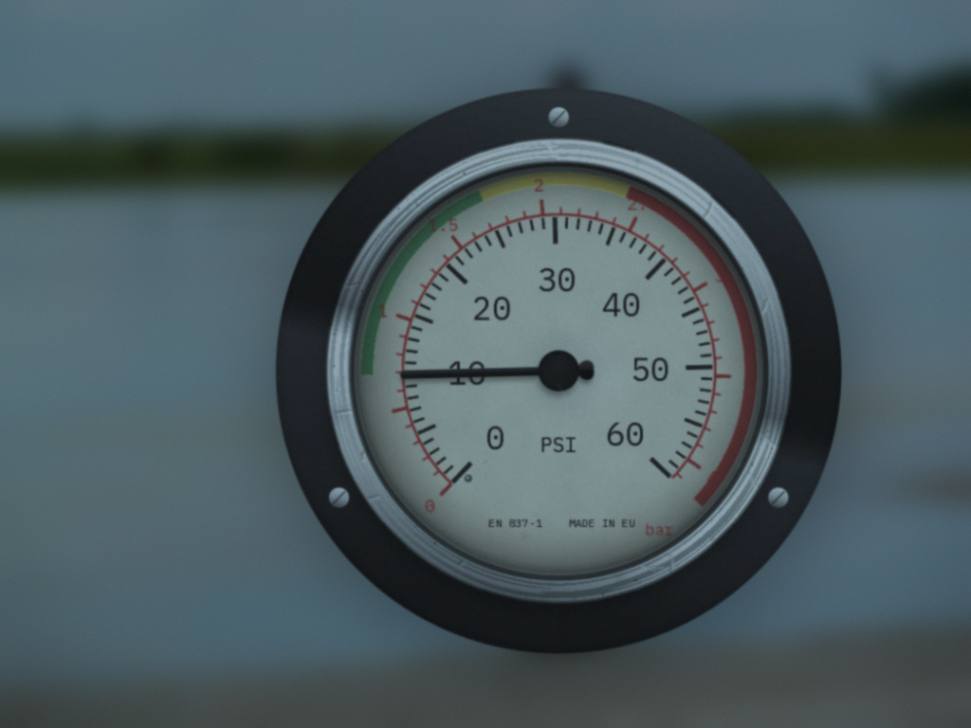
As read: 10psi
